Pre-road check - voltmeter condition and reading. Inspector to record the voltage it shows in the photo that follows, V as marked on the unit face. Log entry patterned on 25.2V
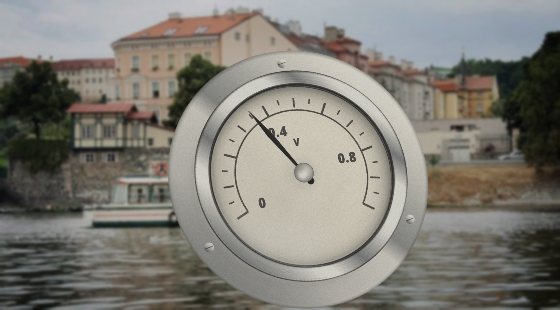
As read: 0.35V
